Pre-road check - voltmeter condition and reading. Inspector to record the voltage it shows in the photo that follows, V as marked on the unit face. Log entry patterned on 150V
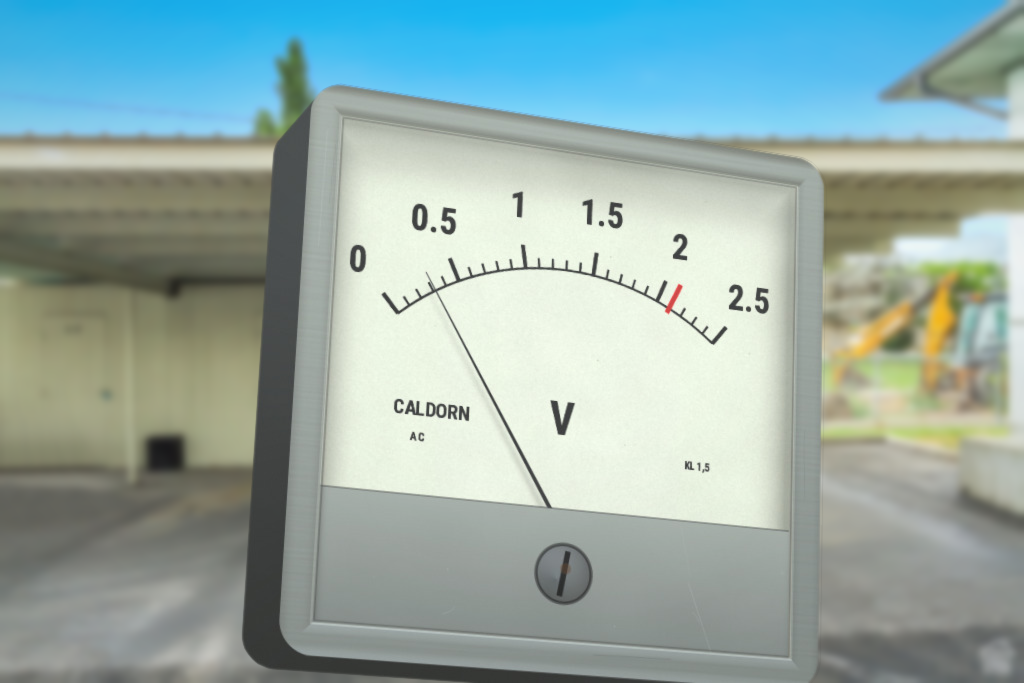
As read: 0.3V
